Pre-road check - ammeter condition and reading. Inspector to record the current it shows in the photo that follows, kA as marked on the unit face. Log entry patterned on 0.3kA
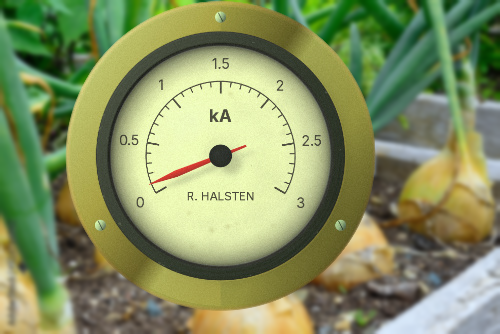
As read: 0.1kA
